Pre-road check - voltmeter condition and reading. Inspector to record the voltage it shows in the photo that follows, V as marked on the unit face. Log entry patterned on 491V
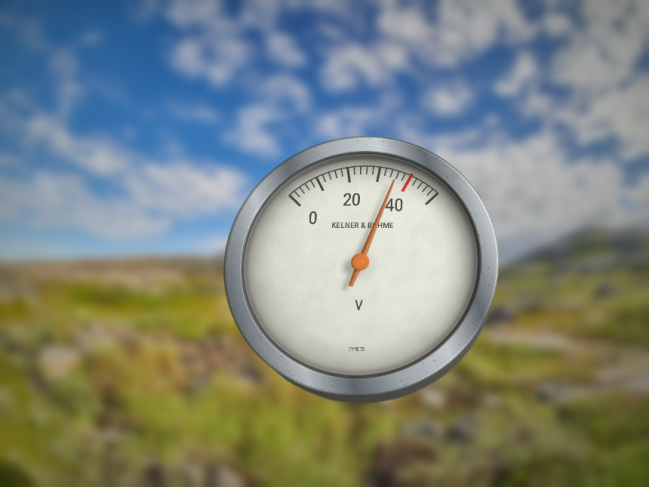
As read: 36V
